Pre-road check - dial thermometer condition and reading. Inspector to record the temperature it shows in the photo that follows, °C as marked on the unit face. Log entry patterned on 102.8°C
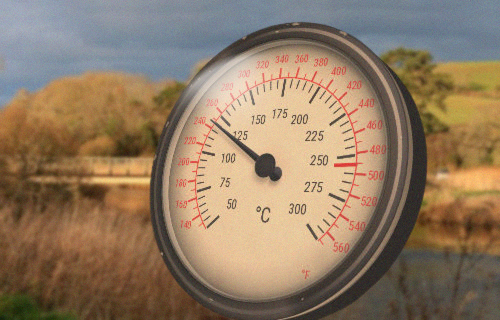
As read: 120°C
